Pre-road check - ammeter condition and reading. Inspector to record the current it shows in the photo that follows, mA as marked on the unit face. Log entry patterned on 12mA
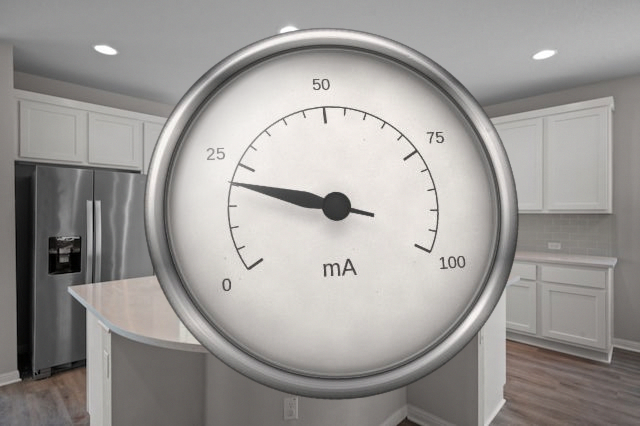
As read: 20mA
